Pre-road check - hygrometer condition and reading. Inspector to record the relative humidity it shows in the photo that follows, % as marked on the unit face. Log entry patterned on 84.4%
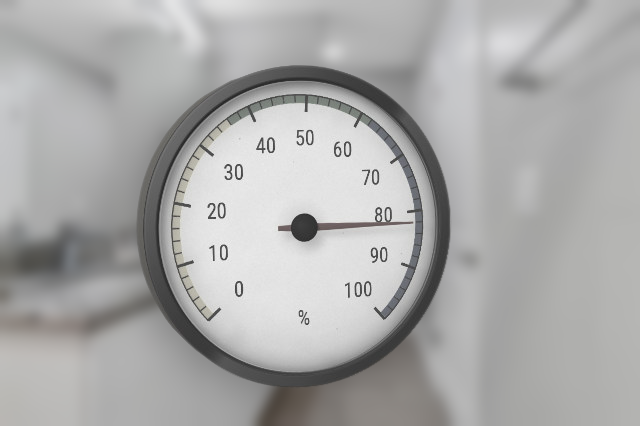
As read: 82%
